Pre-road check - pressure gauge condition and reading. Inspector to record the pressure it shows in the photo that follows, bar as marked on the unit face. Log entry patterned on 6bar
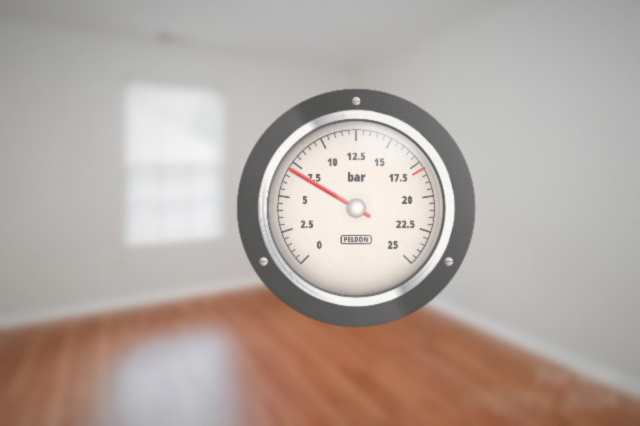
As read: 7bar
